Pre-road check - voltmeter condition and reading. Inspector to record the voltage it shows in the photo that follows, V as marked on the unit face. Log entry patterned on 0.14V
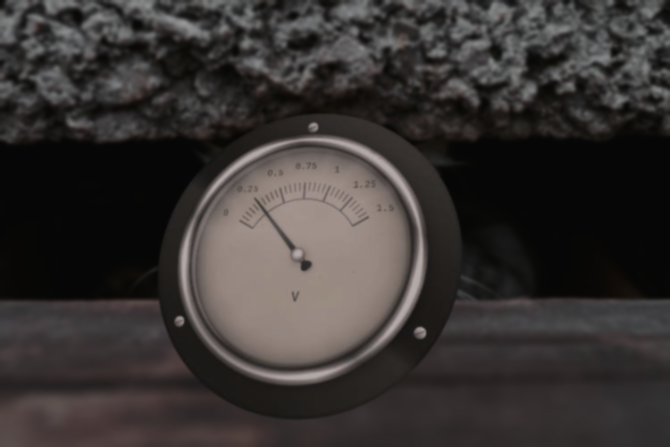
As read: 0.25V
